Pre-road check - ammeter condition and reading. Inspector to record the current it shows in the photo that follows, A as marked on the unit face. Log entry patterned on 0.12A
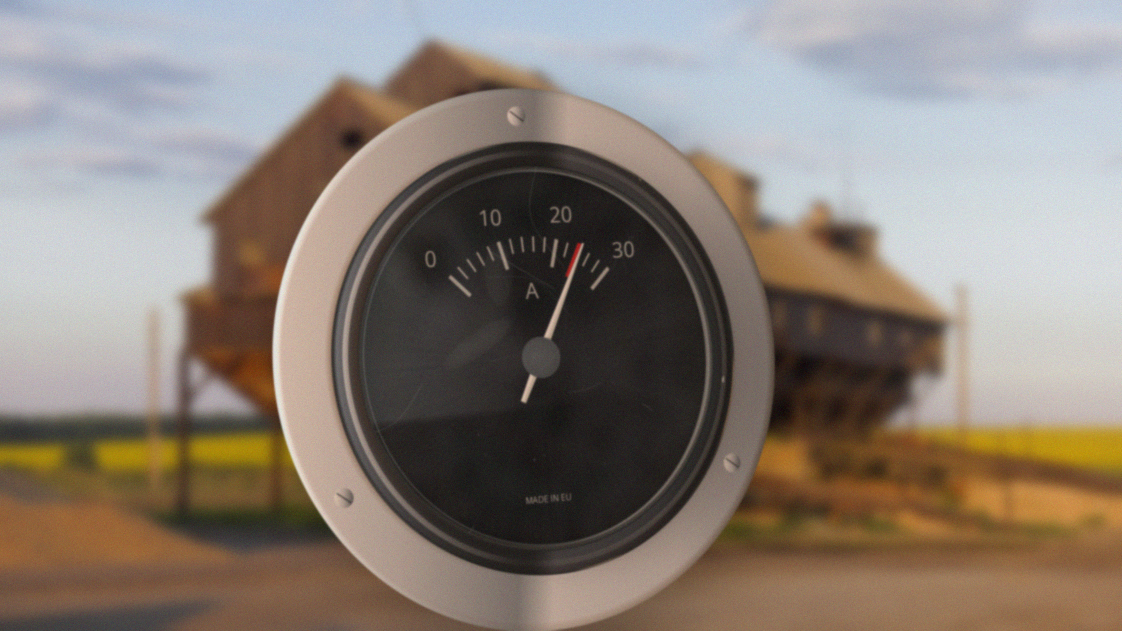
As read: 24A
